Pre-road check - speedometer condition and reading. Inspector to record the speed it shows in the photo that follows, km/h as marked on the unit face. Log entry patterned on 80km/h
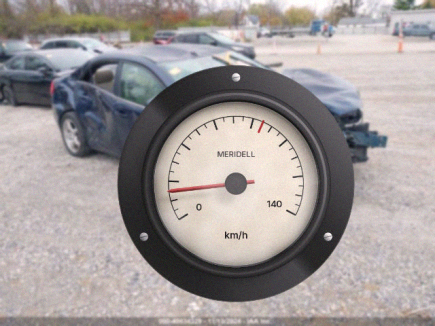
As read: 15km/h
